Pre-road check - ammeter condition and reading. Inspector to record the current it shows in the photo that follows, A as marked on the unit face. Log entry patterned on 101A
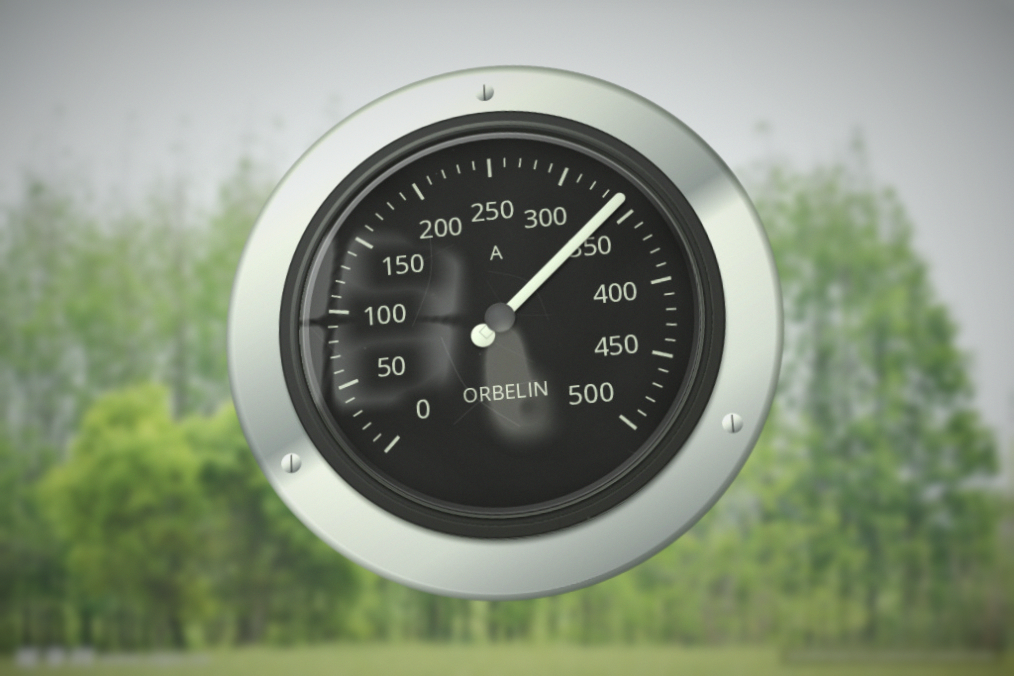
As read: 340A
